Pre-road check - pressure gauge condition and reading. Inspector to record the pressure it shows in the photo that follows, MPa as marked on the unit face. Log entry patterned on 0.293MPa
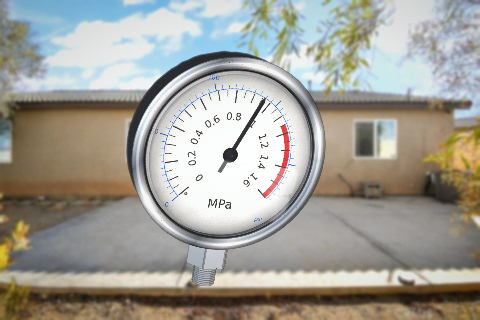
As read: 0.95MPa
